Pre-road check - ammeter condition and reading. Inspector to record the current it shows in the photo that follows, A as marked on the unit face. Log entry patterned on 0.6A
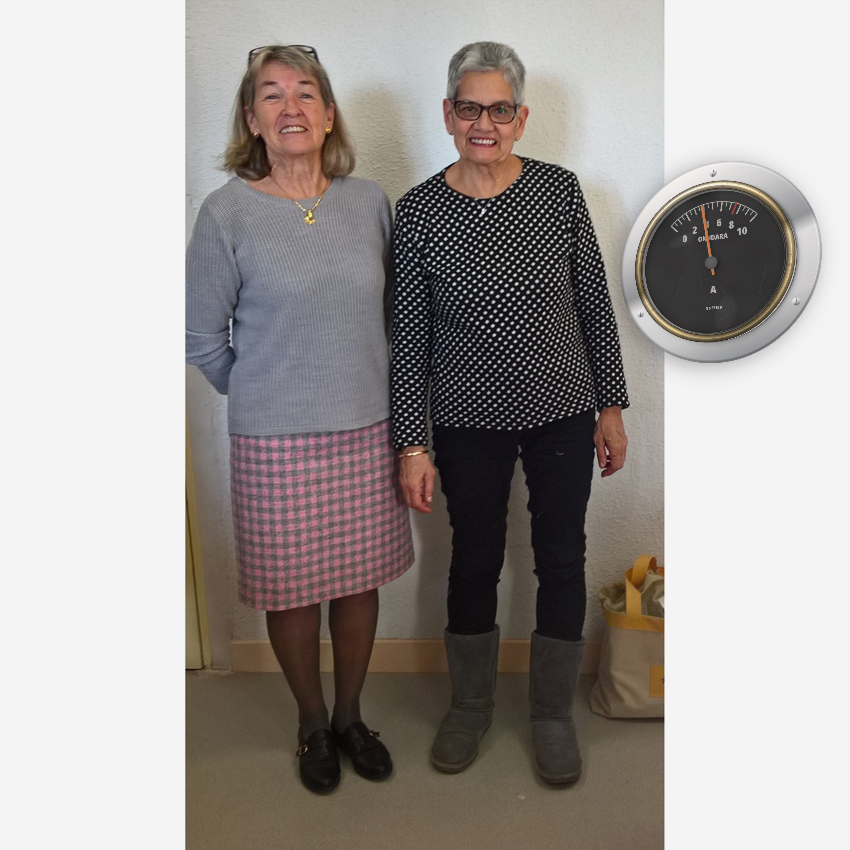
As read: 4A
